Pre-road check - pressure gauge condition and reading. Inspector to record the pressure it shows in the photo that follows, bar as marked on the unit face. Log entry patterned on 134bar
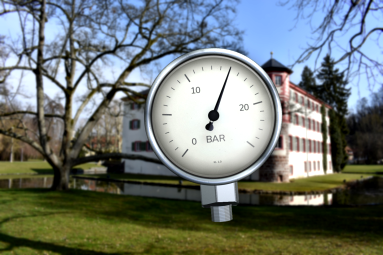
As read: 15bar
